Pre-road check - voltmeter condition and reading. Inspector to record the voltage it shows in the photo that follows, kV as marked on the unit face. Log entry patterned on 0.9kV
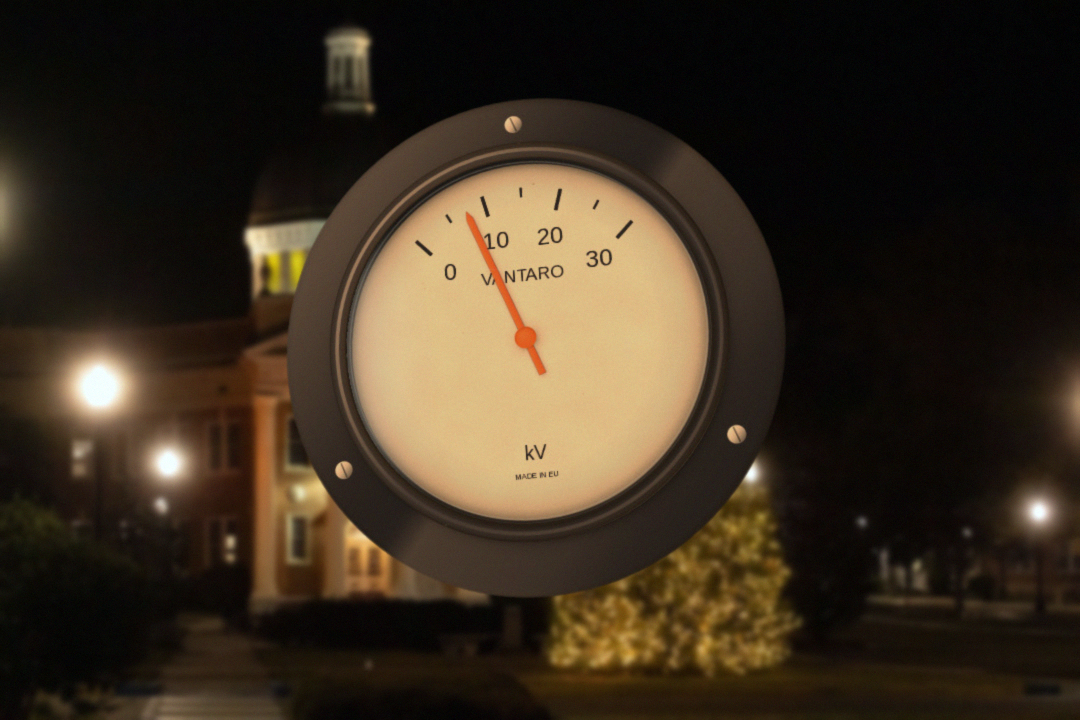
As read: 7.5kV
